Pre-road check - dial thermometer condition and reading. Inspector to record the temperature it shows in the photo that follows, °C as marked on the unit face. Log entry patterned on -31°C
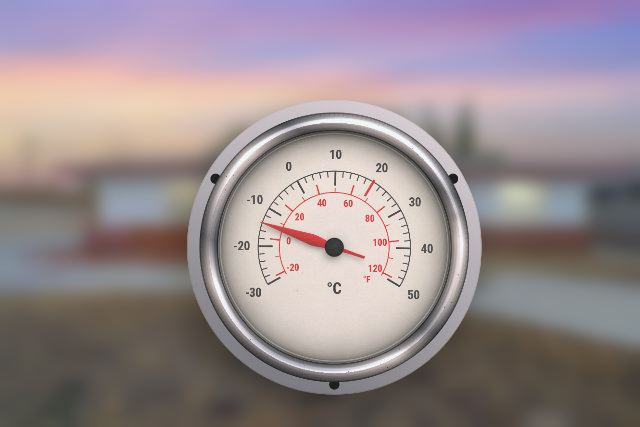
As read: -14°C
